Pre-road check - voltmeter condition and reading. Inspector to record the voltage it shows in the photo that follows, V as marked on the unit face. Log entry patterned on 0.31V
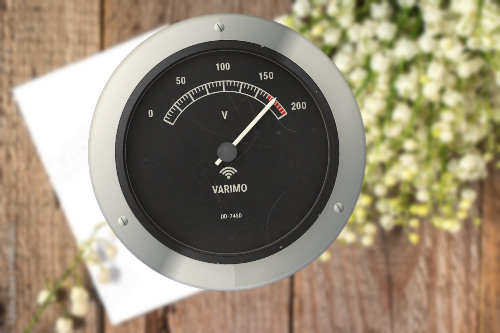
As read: 175V
